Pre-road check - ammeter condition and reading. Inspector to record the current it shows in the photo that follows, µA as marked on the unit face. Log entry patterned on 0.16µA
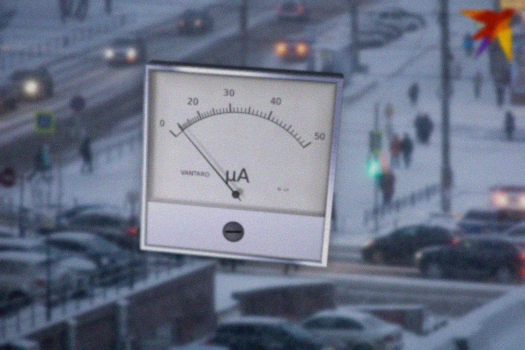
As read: 10µA
